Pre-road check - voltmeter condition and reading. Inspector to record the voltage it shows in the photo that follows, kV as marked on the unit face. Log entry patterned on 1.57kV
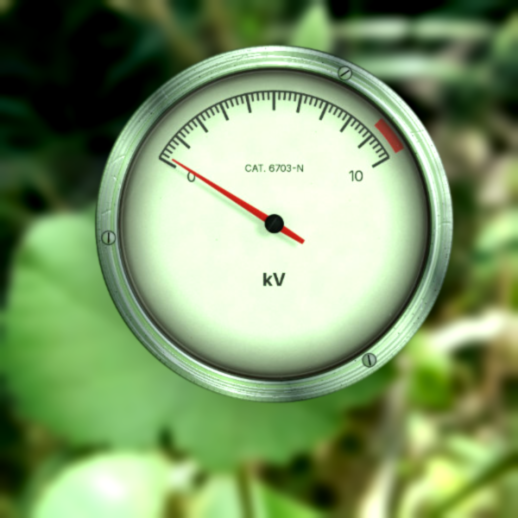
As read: 0.2kV
